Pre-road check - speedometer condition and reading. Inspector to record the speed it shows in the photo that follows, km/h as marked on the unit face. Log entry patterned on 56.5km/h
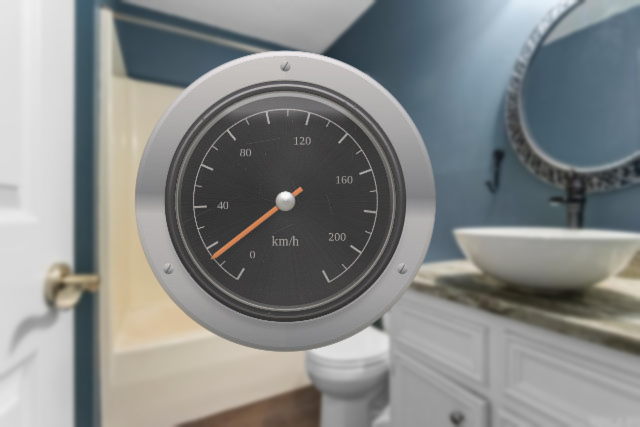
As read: 15km/h
